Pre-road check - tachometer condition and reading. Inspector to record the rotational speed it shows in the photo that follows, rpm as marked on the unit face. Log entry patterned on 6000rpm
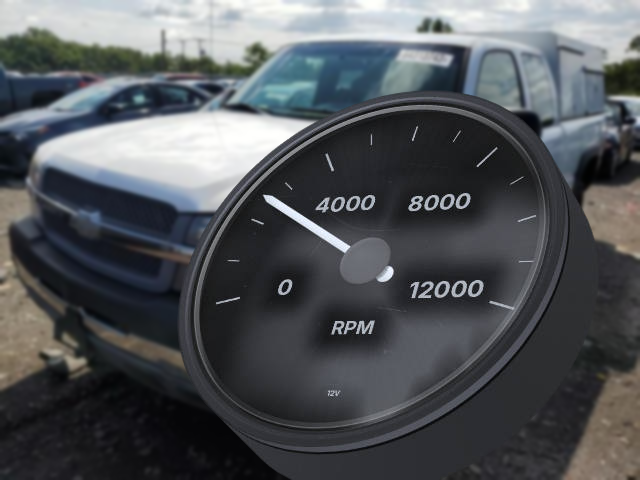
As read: 2500rpm
